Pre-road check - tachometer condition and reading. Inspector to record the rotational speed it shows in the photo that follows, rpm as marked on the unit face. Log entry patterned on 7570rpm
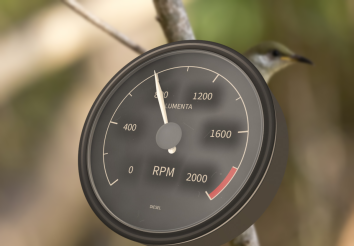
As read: 800rpm
